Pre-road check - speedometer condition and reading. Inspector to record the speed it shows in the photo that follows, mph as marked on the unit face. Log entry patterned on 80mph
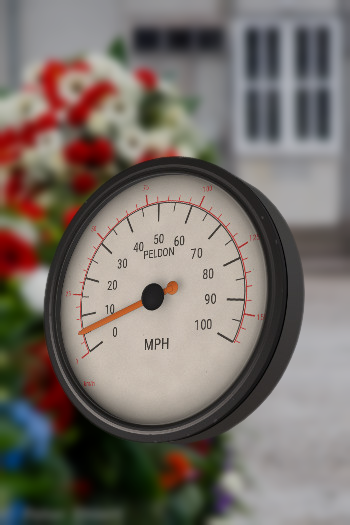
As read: 5mph
